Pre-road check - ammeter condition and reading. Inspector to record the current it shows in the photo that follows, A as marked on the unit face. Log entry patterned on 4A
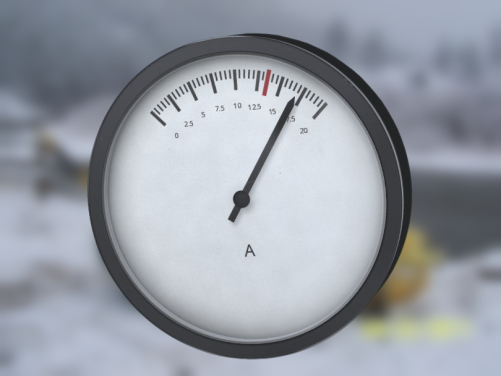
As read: 17A
